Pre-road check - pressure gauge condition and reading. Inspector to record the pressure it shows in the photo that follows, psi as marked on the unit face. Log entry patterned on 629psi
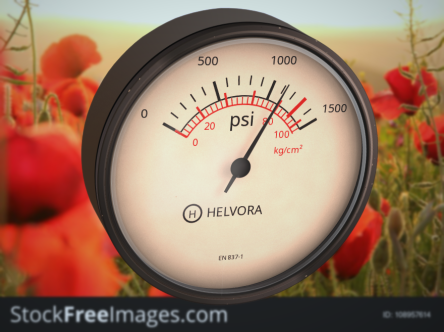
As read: 1100psi
